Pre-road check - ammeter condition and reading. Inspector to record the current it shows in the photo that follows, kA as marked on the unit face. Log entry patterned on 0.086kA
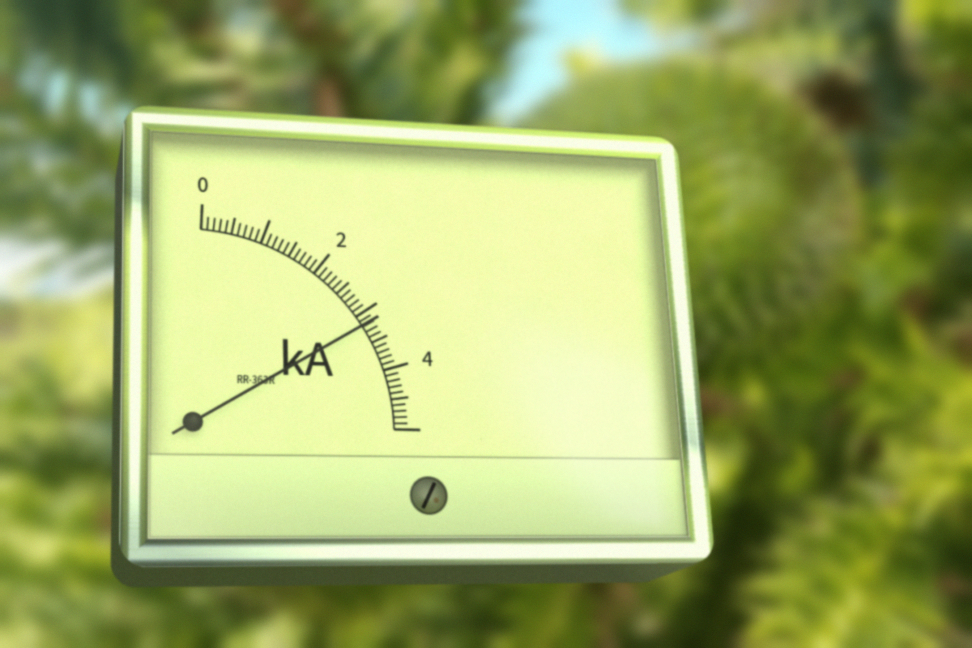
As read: 3.2kA
